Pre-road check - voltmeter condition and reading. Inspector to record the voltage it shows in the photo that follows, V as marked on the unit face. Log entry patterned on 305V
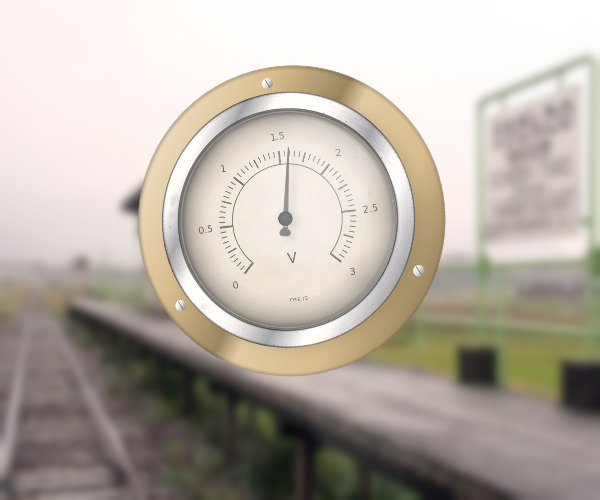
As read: 1.6V
